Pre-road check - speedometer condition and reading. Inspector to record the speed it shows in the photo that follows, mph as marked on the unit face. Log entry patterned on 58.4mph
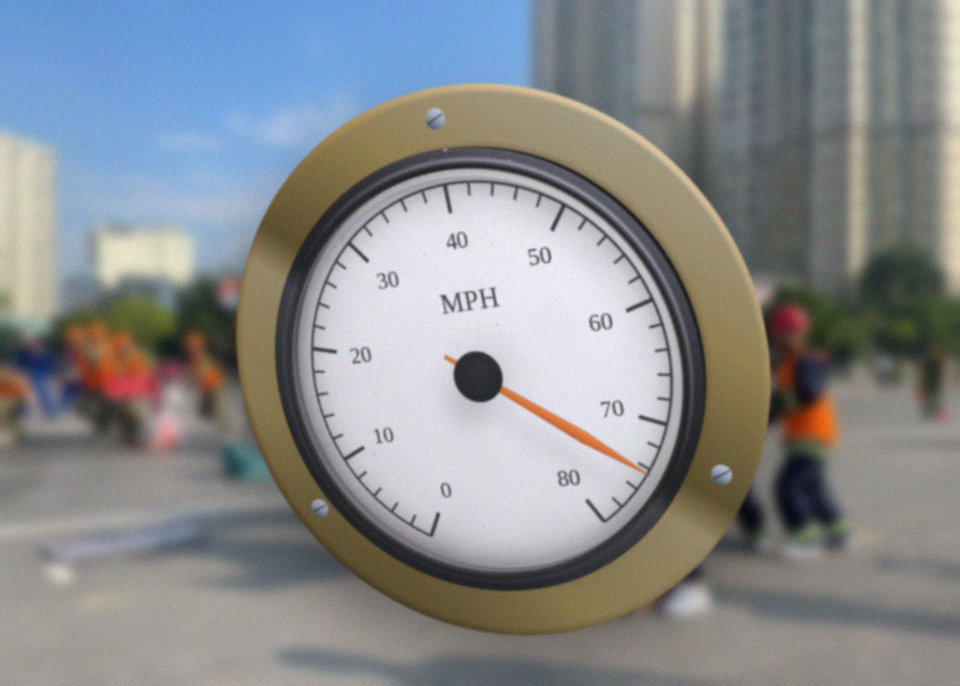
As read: 74mph
